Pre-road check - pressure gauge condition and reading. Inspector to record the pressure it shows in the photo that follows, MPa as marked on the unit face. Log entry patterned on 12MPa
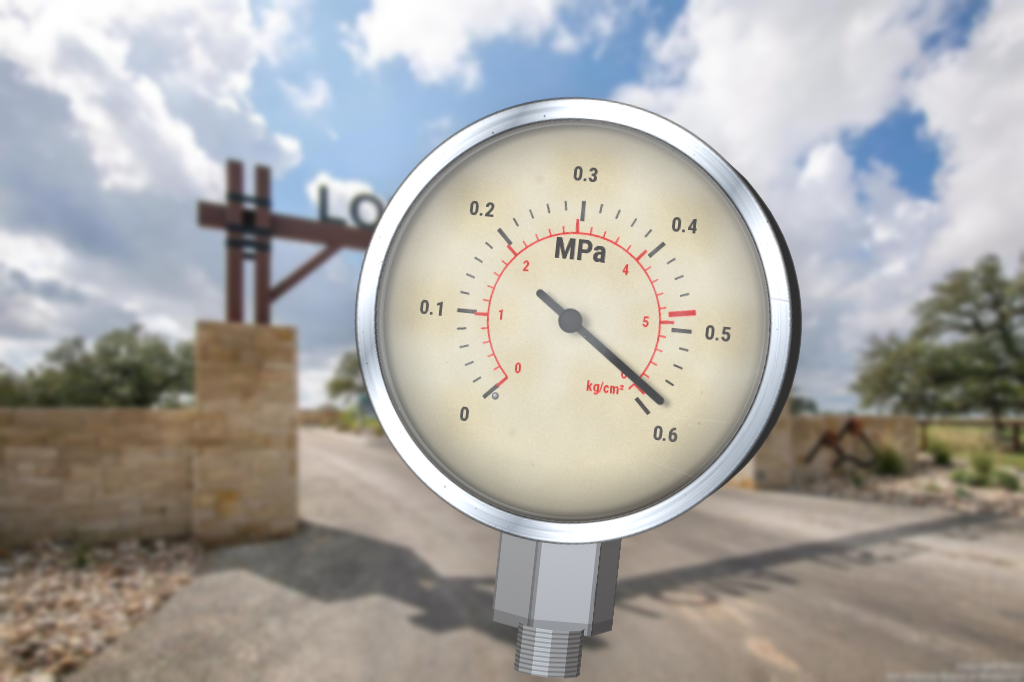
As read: 0.58MPa
